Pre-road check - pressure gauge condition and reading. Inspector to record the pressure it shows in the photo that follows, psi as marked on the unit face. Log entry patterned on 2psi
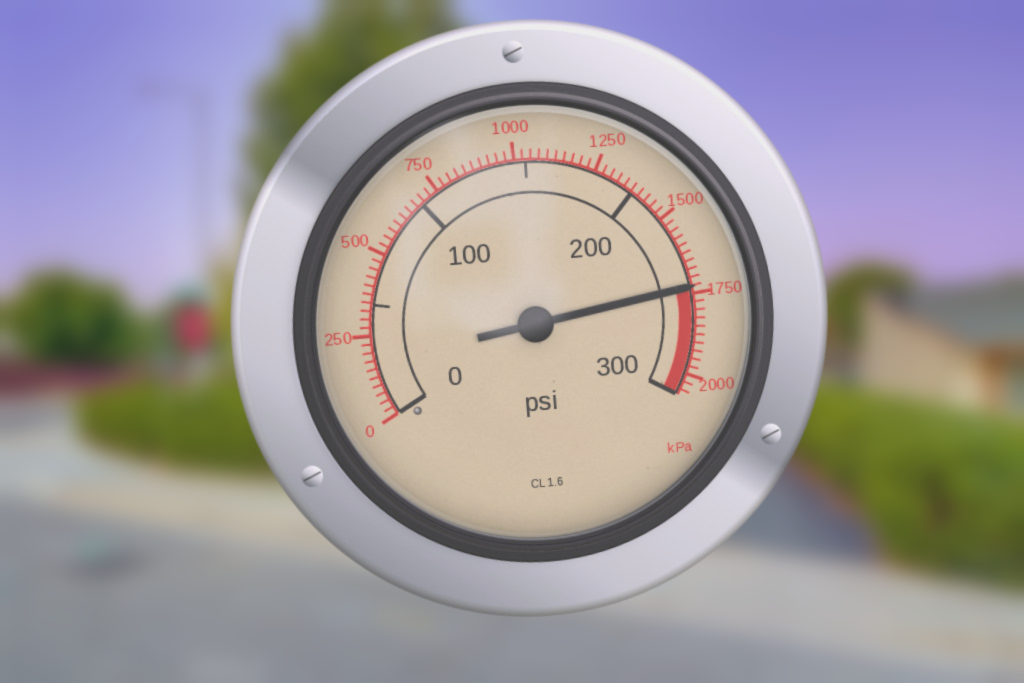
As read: 250psi
